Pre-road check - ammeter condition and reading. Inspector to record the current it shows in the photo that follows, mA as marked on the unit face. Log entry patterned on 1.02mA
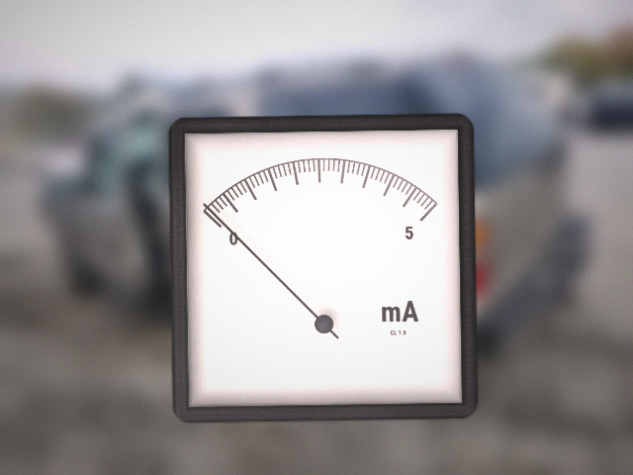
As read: 0.1mA
